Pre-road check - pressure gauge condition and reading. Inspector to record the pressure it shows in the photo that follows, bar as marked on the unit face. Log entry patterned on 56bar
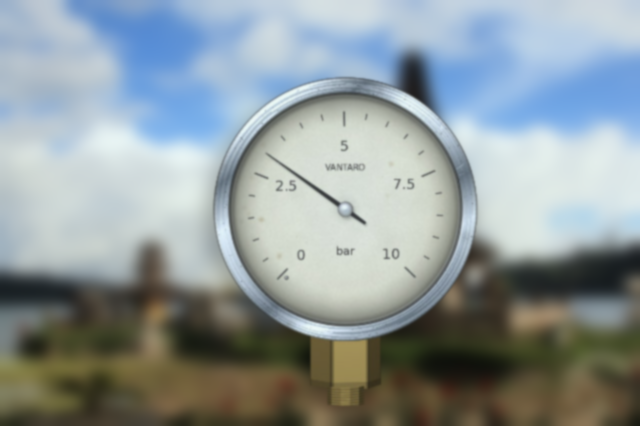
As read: 3bar
